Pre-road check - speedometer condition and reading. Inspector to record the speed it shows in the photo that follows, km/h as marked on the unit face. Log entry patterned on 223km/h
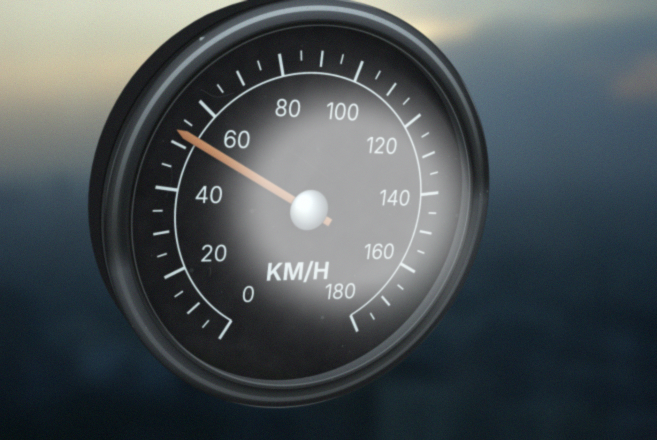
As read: 52.5km/h
